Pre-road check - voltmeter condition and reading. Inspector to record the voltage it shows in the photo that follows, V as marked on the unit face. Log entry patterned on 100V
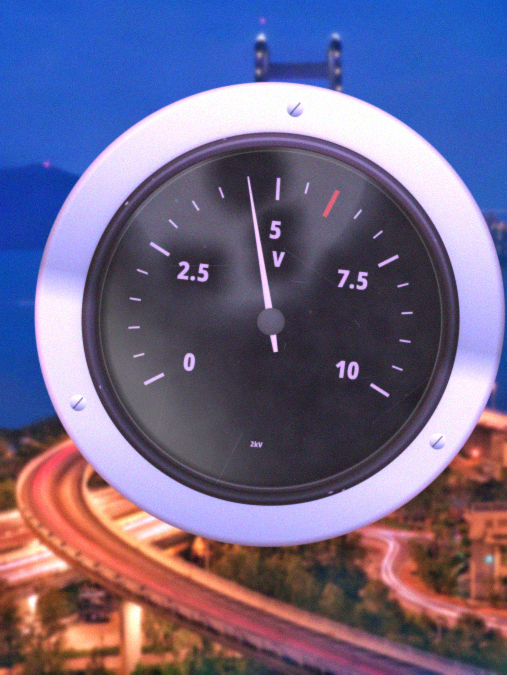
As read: 4.5V
